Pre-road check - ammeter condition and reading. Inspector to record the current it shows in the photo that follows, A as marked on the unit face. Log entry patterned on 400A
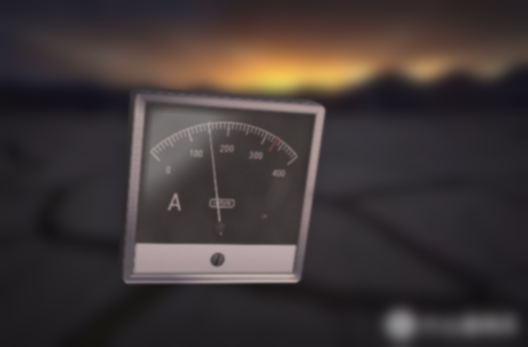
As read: 150A
